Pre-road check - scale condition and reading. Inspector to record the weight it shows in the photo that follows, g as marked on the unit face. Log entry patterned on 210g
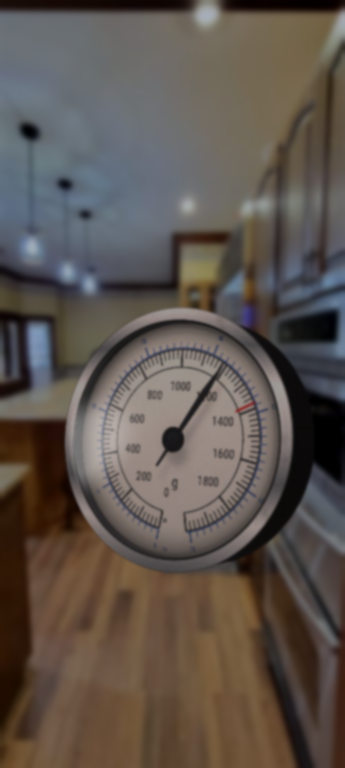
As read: 1200g
